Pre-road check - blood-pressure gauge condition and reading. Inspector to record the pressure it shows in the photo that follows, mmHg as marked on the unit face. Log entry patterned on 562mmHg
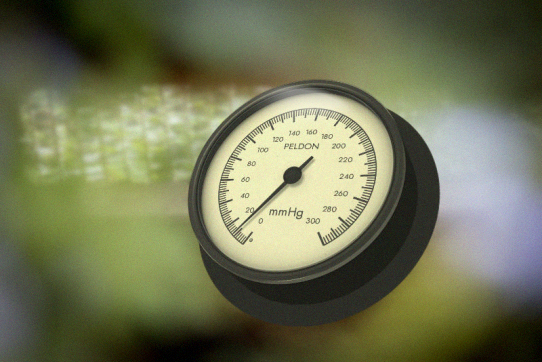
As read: 10mmHg
